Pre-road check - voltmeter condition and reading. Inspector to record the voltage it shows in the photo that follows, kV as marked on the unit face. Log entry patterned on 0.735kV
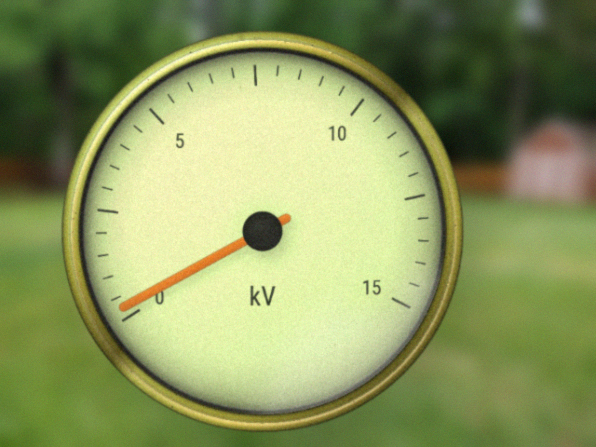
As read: 0.25kV
